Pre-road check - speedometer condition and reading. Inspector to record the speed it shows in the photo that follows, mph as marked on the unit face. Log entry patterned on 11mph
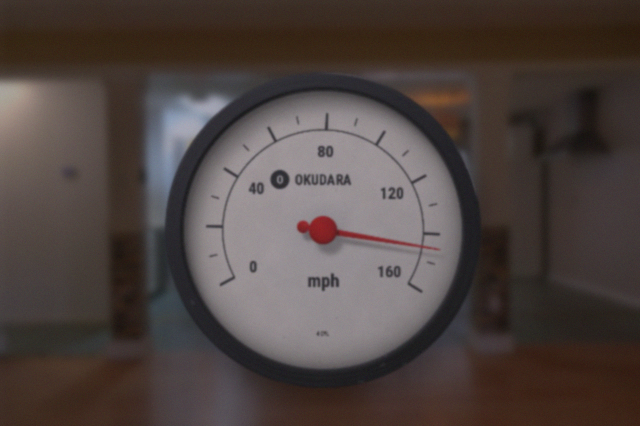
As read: 145mph
